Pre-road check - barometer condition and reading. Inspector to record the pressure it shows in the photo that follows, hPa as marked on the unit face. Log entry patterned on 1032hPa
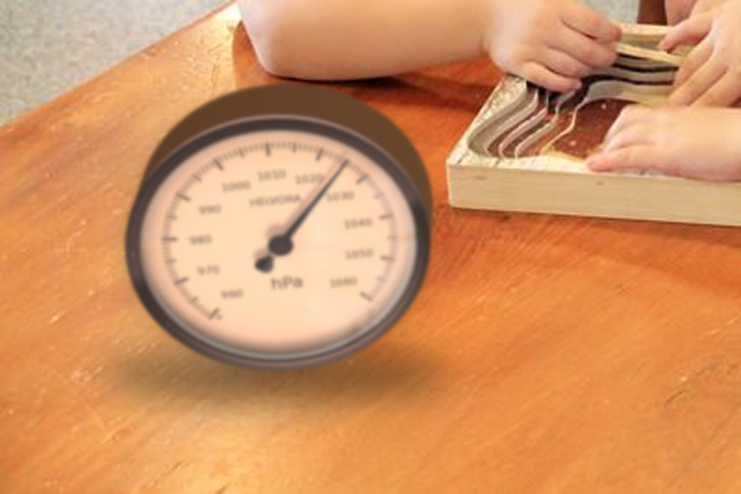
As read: 1025hPa
